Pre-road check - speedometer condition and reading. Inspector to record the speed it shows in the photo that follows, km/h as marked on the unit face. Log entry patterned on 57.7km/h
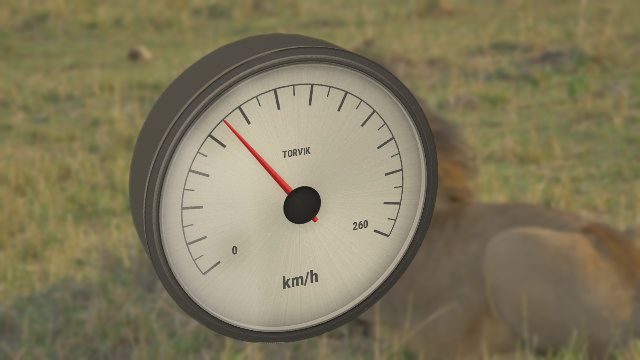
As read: 90km/h
